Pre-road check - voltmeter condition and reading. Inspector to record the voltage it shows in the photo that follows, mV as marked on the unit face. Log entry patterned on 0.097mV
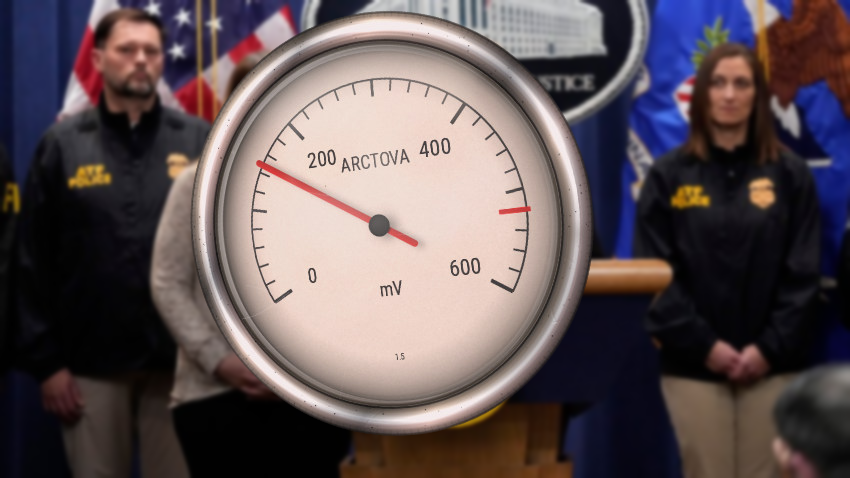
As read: 150mV
